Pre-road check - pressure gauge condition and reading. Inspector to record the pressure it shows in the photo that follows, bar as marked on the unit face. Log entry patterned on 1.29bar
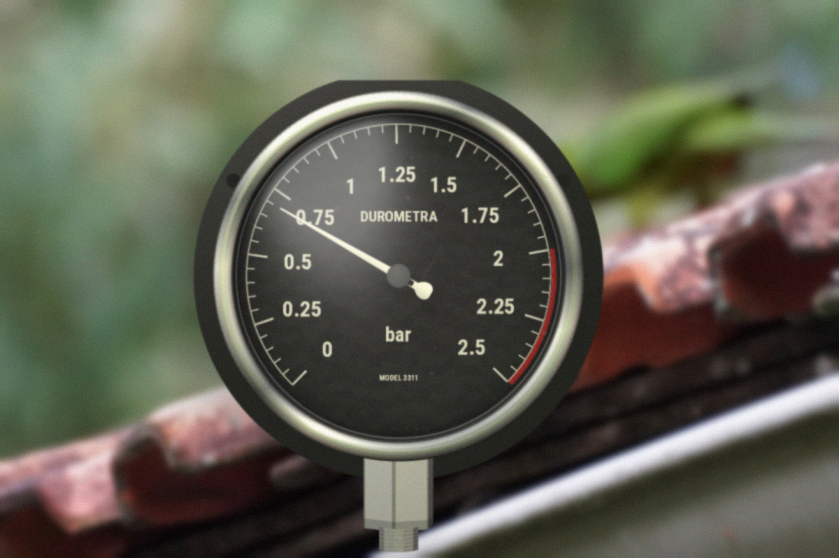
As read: 0.7bar
